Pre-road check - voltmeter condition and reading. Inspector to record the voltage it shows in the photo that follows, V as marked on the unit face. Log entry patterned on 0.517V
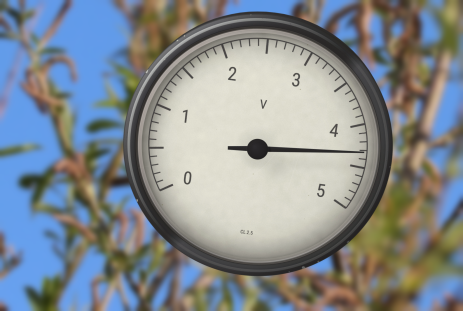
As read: 4.3V
